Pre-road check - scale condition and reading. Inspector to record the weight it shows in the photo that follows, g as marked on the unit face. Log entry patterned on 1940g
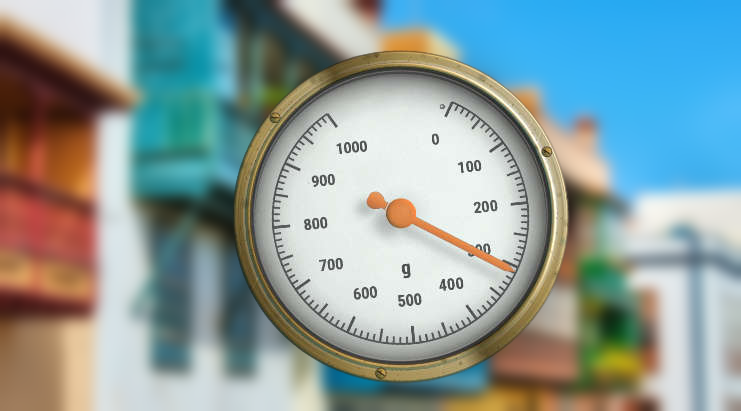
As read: 310g
